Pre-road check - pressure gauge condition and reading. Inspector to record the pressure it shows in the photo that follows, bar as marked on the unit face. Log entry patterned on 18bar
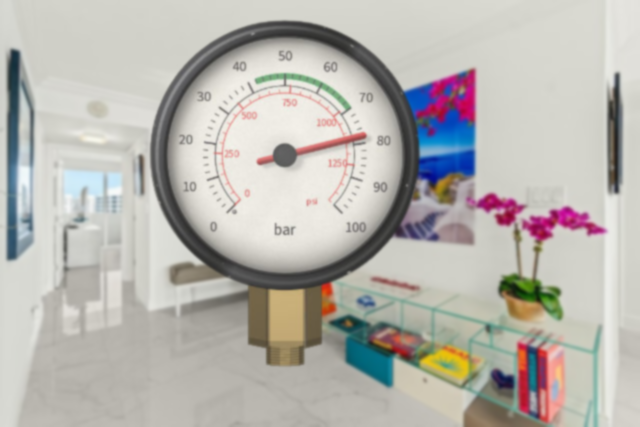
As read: 78bar
